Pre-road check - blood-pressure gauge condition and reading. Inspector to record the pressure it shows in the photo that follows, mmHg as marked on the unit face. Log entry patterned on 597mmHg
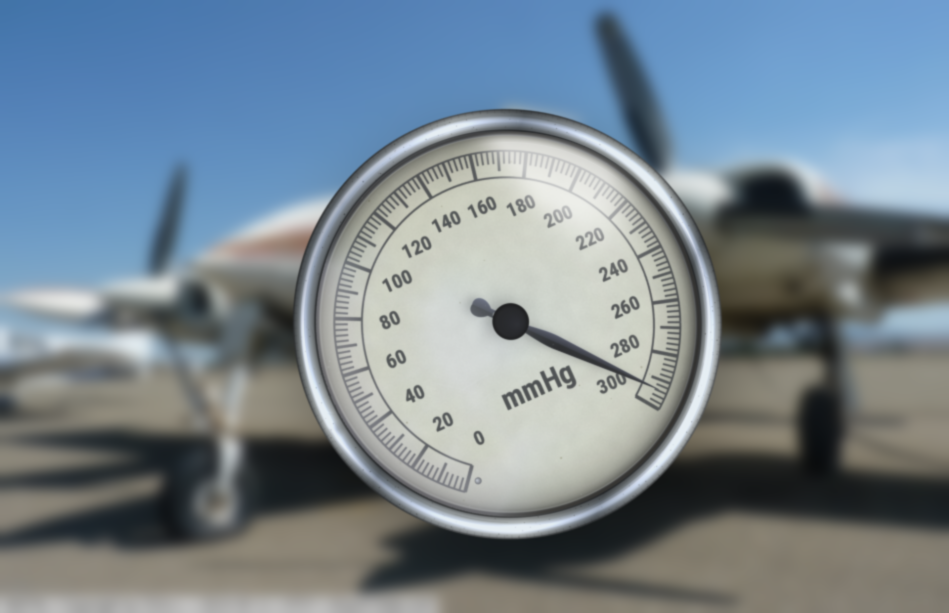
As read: 294mmHg
